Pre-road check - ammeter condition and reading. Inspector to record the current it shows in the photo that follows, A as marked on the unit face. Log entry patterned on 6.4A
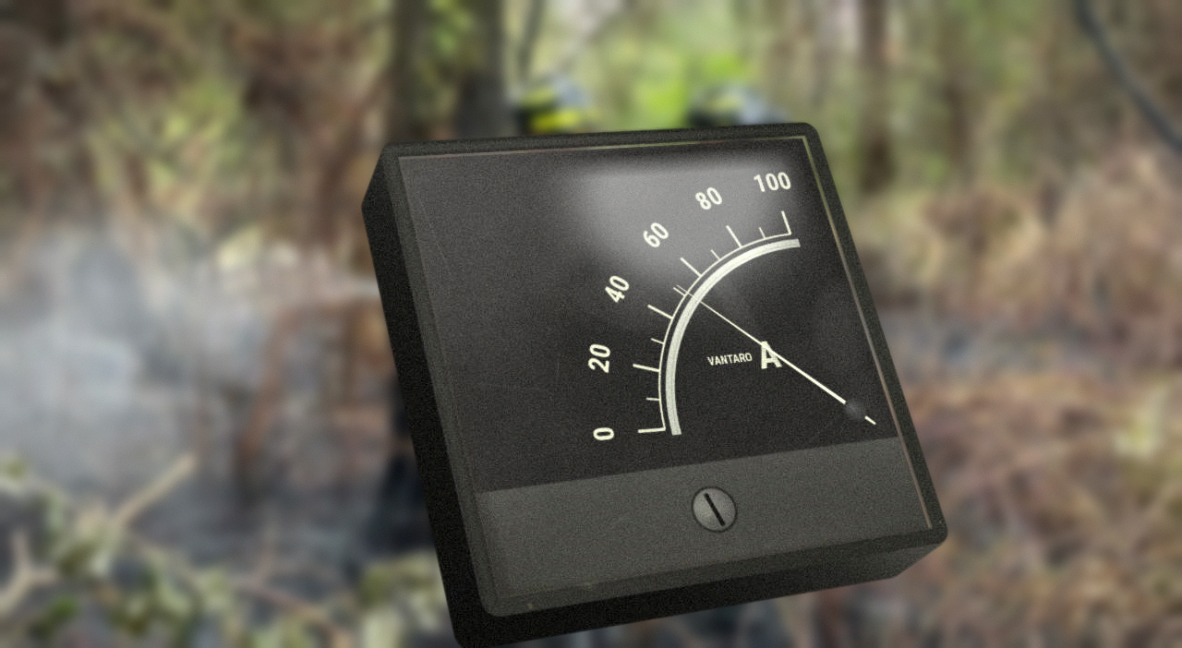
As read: 50A
